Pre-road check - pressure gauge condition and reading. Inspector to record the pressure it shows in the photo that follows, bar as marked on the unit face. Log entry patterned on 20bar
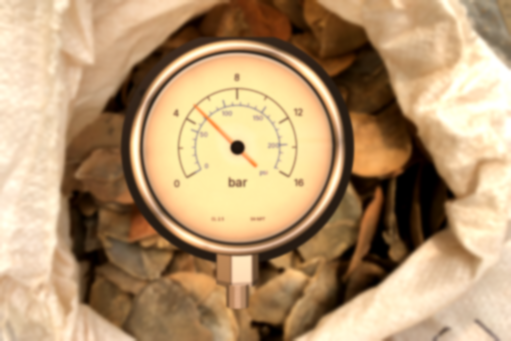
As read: 5bar
